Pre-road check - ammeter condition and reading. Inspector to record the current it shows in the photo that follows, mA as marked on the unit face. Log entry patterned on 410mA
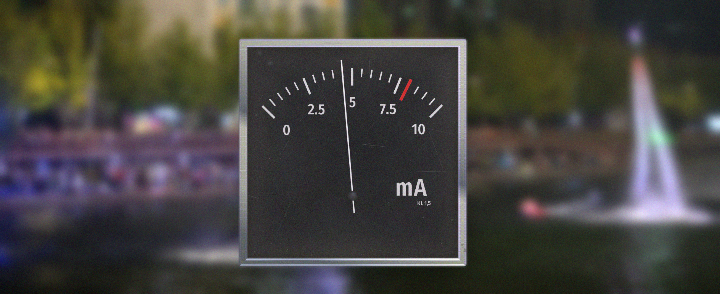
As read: 4.5mA
